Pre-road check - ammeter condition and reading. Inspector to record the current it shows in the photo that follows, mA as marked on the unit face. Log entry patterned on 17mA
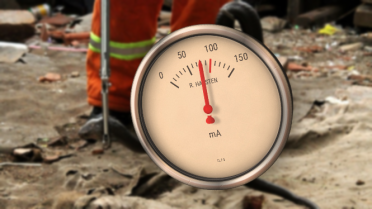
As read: 80mA
